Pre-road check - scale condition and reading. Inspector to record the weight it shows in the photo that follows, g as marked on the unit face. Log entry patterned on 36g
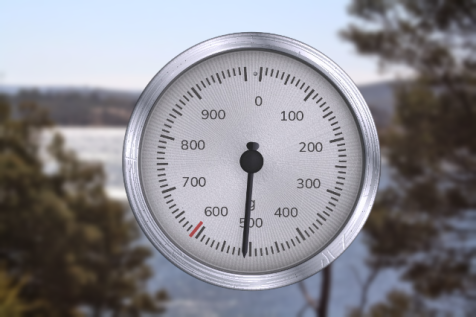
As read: 510g
